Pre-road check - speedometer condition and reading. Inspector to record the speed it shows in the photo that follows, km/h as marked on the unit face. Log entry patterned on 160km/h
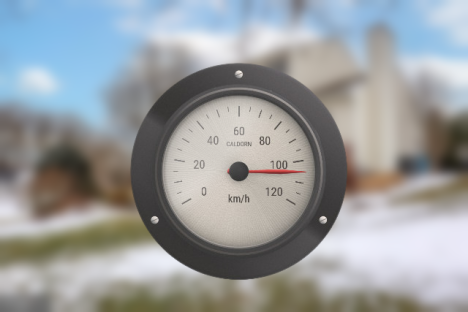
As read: 105km/h
